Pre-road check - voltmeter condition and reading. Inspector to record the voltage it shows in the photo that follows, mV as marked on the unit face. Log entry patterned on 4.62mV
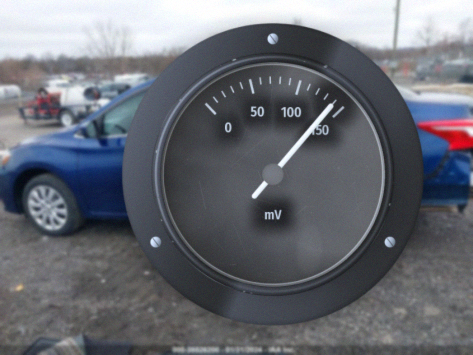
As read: 140mV
